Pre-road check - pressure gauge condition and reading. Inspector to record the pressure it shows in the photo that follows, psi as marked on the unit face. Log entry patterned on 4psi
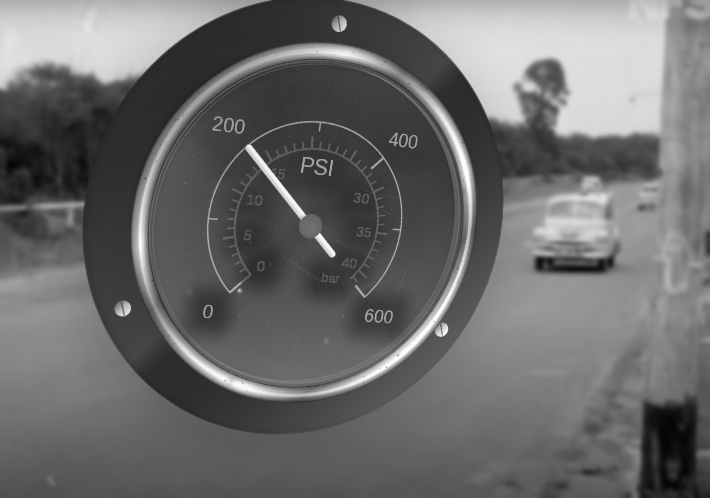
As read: 200psi
